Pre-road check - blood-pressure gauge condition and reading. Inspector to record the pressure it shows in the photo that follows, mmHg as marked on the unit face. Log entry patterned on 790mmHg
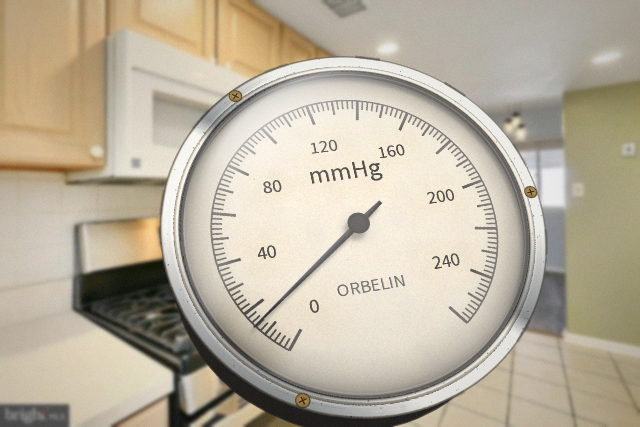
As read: 14mmHg
